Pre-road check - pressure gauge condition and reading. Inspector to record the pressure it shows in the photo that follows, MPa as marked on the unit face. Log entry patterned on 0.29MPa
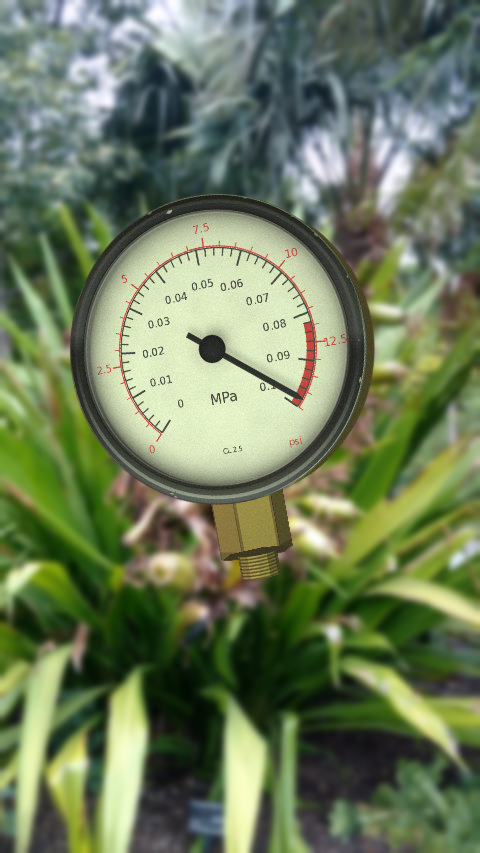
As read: 0.098MPa
